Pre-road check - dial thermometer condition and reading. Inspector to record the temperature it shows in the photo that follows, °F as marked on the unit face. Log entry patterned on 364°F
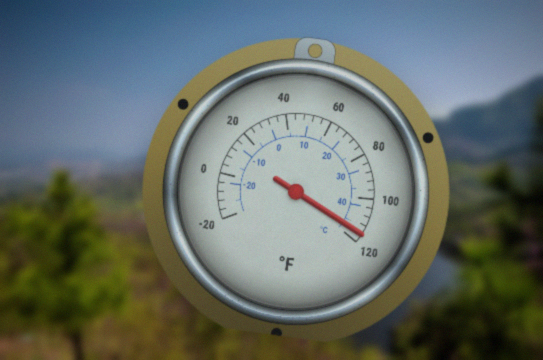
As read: 116°F
